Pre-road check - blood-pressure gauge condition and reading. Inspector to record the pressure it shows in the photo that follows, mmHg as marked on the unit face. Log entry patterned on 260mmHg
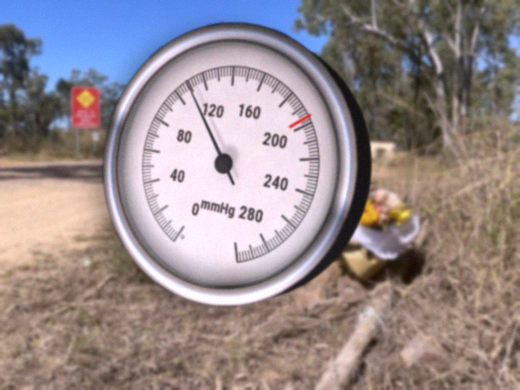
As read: 110mmHg
